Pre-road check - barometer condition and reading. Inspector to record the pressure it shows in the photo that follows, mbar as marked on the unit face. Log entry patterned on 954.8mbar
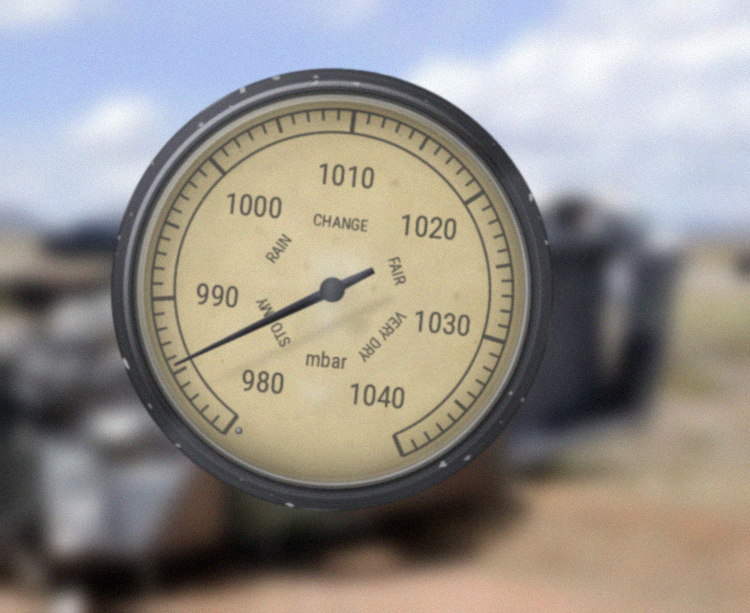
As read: 985.5mbar
